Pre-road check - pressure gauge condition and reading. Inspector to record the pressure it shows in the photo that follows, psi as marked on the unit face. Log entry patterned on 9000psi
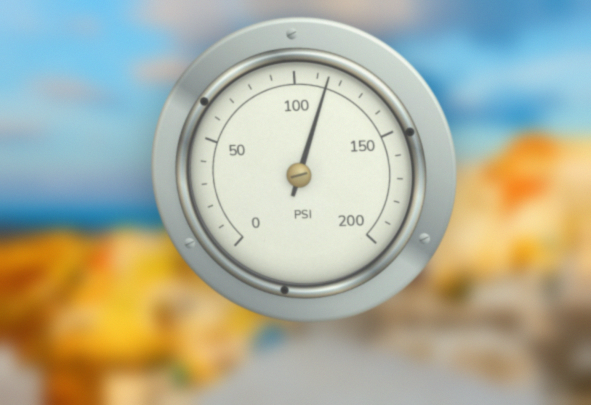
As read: 115psi
